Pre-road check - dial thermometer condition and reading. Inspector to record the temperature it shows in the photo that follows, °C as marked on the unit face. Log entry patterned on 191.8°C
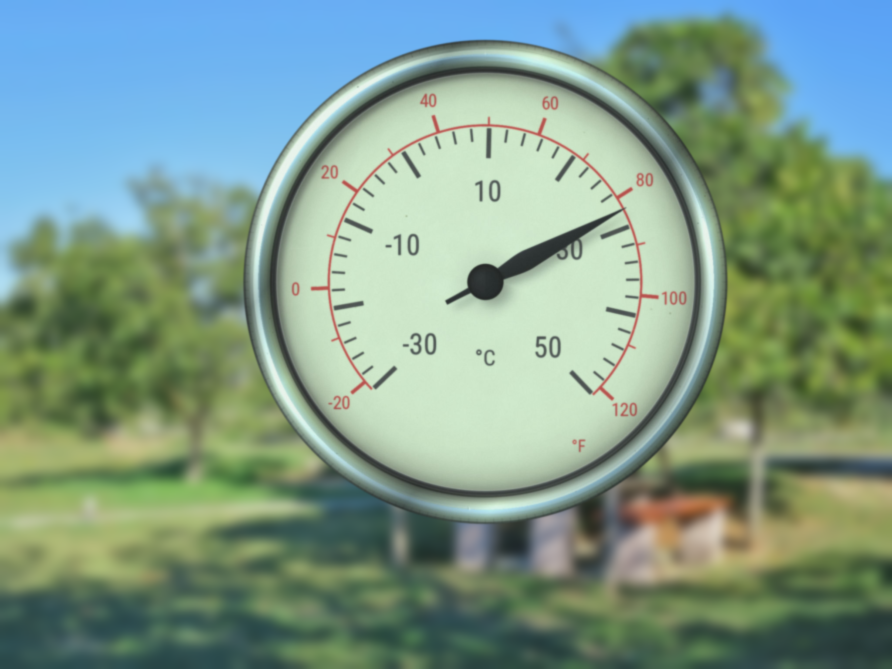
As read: 28°C
